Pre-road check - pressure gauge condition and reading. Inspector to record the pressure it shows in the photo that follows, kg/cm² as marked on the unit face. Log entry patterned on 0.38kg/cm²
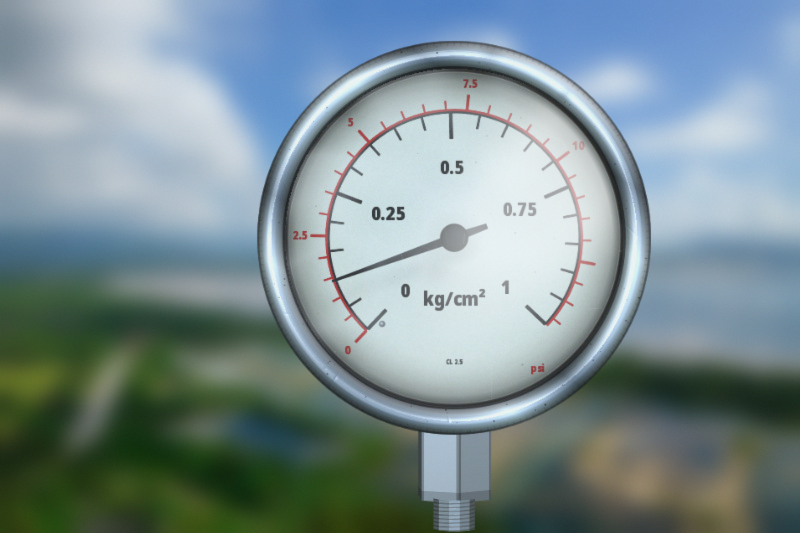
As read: 0.1kg/cm²
